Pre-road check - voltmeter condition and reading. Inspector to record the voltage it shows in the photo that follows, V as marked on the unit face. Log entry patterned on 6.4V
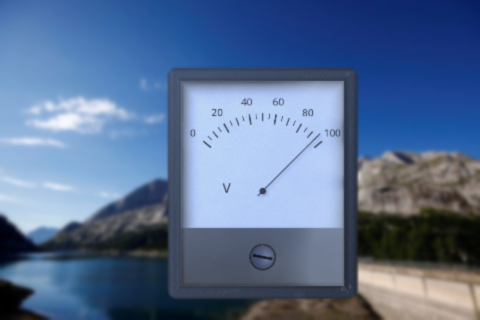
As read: 95V
